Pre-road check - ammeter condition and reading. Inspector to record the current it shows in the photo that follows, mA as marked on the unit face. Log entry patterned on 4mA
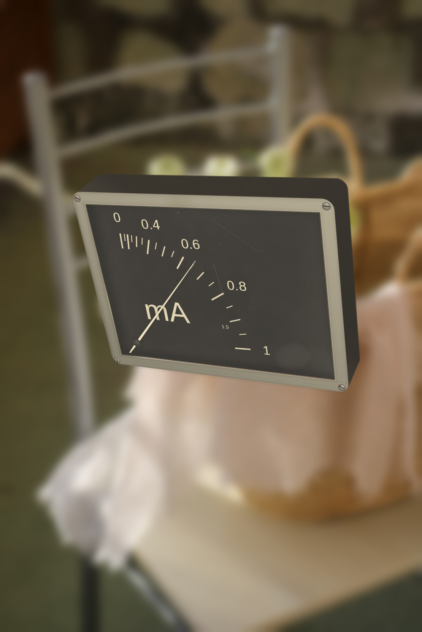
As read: 0.65mA
